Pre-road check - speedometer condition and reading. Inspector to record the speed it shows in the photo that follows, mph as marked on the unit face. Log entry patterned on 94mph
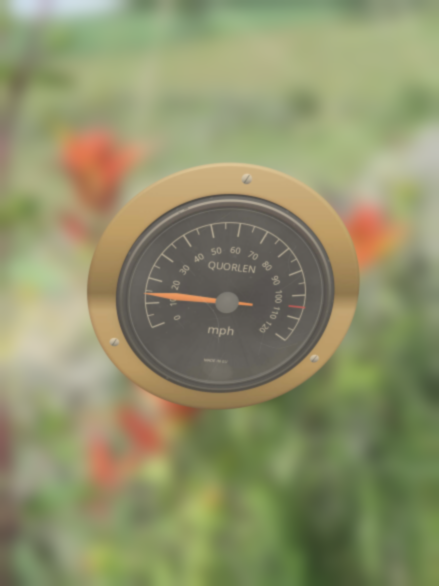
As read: 15mph
